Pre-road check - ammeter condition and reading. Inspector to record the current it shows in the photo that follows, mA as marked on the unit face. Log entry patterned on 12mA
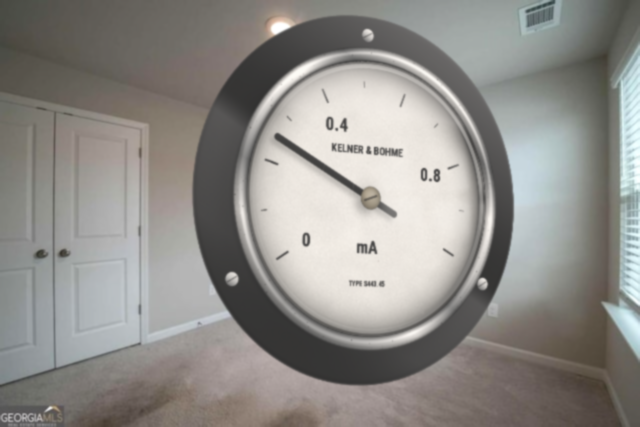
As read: 0.25mA
